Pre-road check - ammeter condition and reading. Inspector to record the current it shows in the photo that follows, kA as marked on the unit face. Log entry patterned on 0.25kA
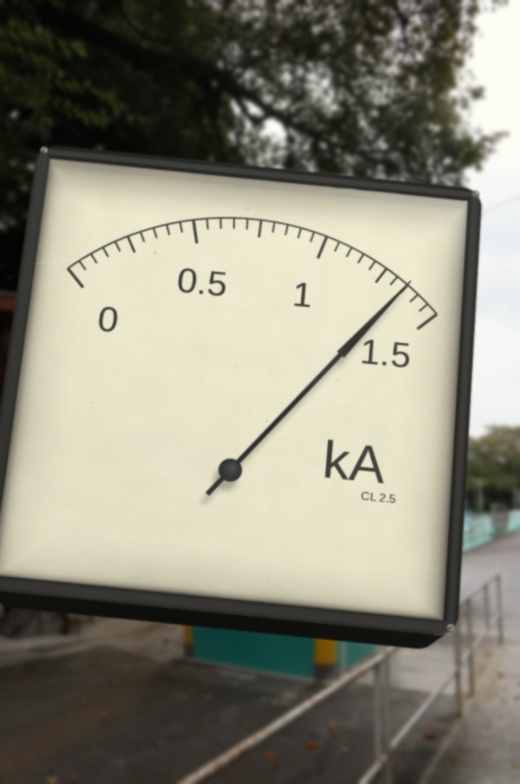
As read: 1.35kA
